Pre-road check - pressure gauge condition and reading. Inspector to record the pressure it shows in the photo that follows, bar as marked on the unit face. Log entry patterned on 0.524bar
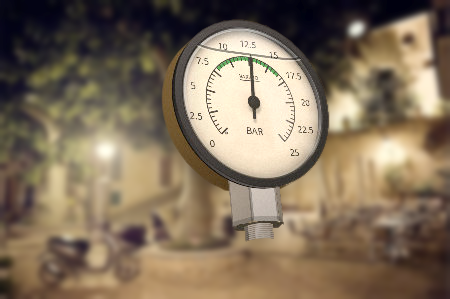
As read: 12.5bar
